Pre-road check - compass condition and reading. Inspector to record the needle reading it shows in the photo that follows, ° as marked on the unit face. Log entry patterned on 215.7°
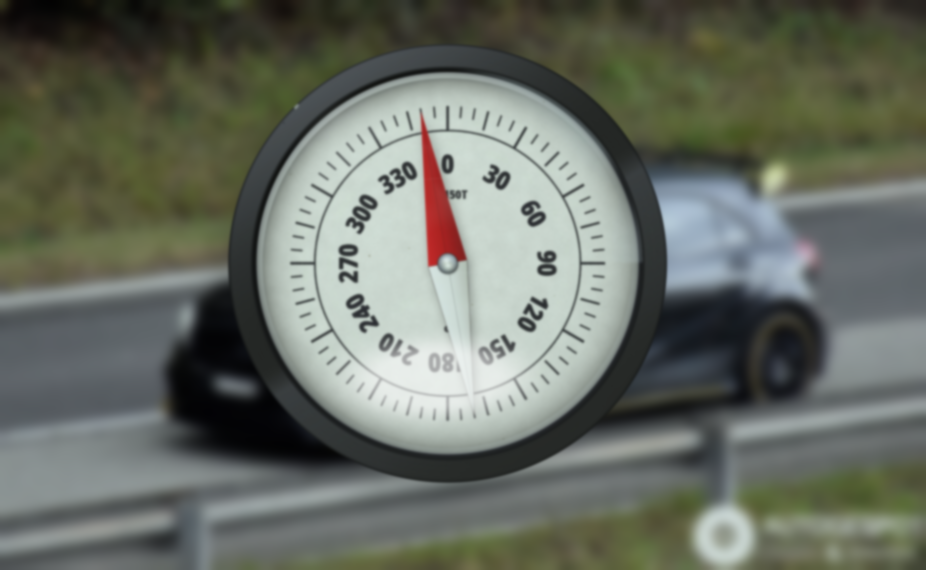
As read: 350°
